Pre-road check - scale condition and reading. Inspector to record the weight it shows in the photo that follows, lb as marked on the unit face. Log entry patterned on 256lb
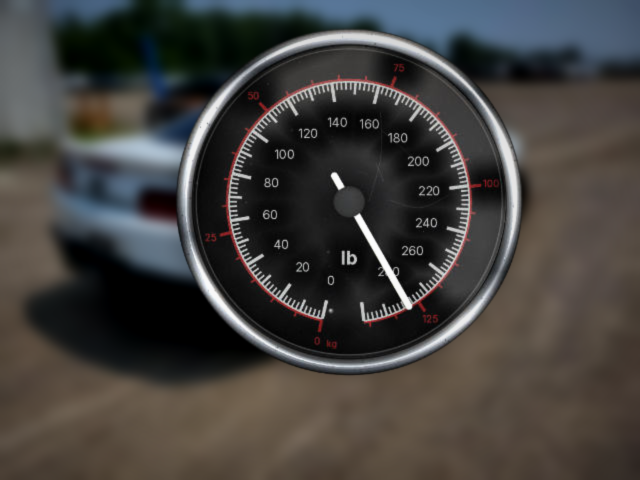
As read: 280lb
